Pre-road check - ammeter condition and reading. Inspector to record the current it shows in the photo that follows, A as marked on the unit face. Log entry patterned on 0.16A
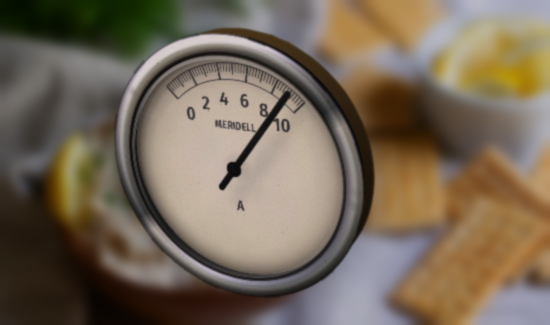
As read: 9A
